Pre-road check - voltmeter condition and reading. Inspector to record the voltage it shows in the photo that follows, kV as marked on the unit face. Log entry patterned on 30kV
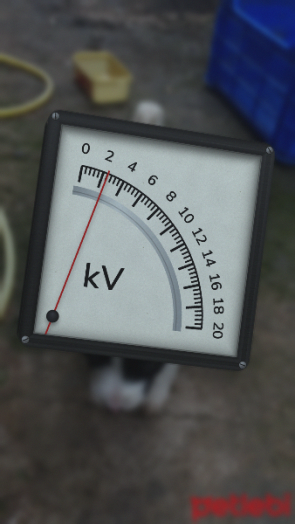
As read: 2.4kV
